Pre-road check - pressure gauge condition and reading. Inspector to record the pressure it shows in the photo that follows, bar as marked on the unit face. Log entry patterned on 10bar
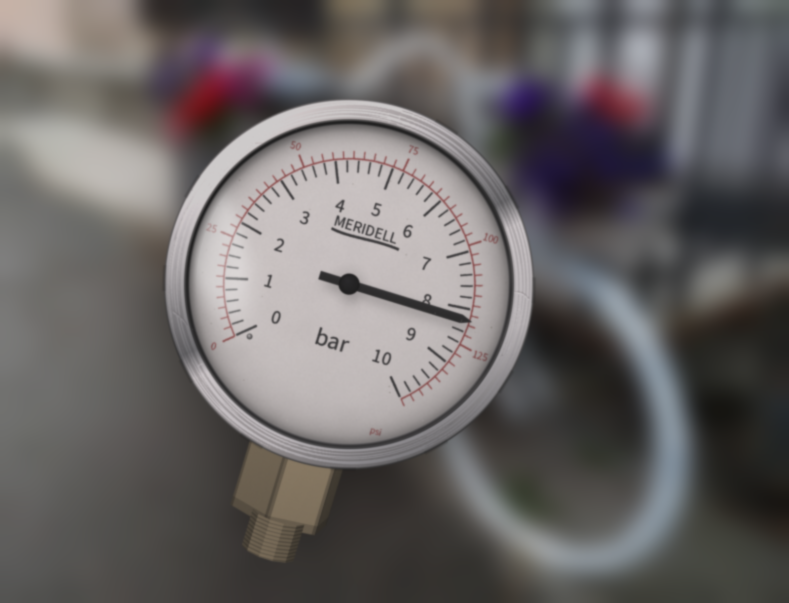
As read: 8.2bar
